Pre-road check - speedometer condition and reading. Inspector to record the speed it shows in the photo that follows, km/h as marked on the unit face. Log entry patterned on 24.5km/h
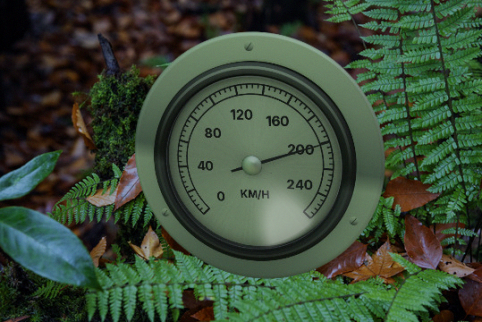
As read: 200km/h
